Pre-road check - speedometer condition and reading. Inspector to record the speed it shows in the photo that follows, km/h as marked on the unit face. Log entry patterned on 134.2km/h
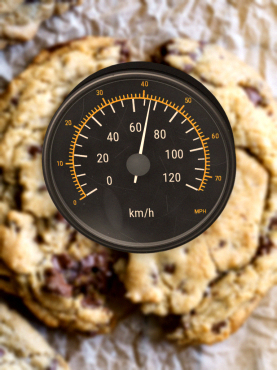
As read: 67.5km/h
